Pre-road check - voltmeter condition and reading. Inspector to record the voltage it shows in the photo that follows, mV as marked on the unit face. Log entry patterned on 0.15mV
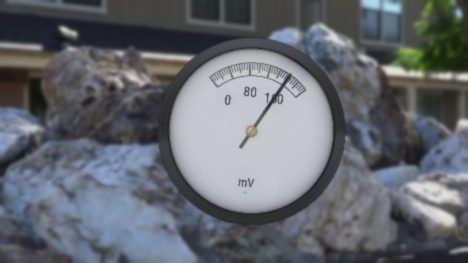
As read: 160mV
